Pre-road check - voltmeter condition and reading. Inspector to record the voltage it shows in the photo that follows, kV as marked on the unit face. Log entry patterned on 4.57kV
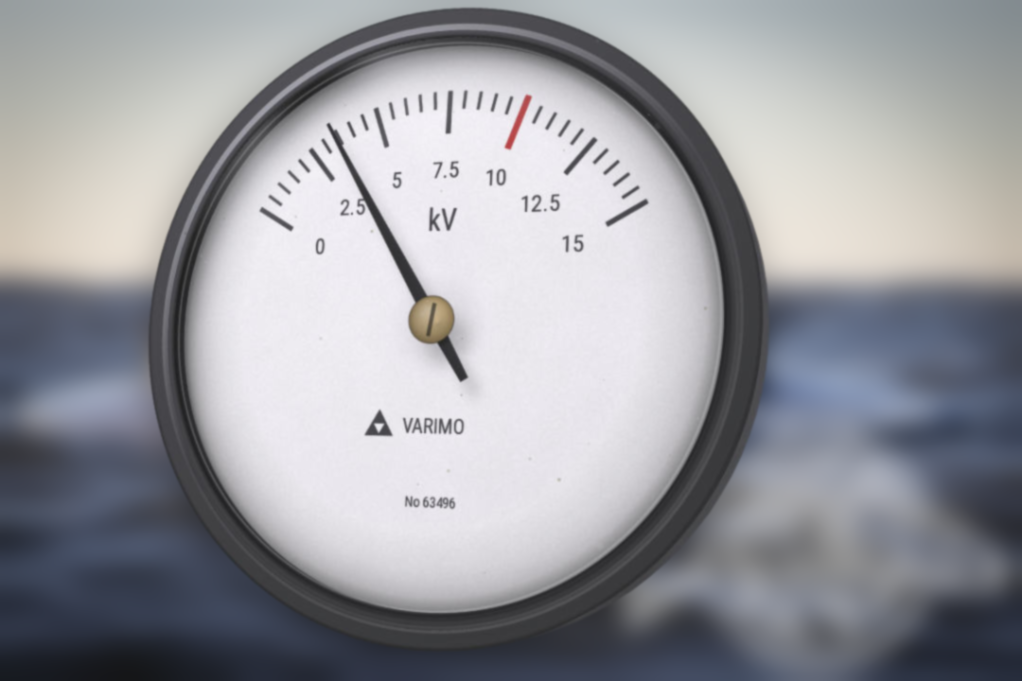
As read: 3.5kV
